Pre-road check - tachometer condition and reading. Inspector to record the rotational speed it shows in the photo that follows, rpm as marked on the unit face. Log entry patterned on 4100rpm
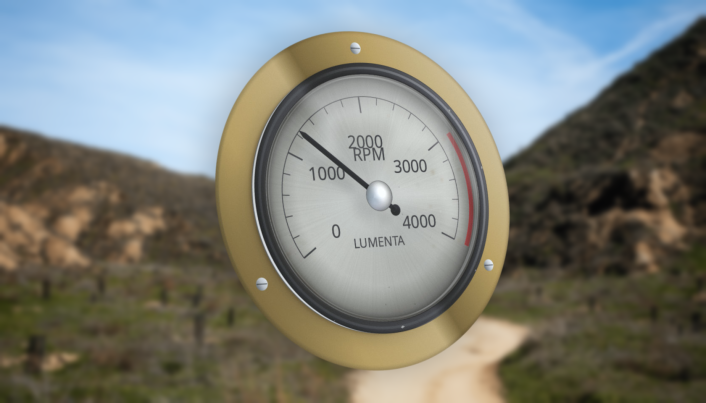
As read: 1200rpm
